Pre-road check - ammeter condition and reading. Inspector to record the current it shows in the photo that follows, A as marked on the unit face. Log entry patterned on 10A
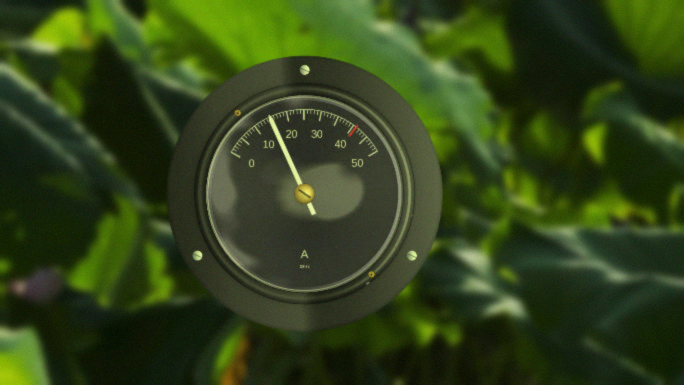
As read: 15A
